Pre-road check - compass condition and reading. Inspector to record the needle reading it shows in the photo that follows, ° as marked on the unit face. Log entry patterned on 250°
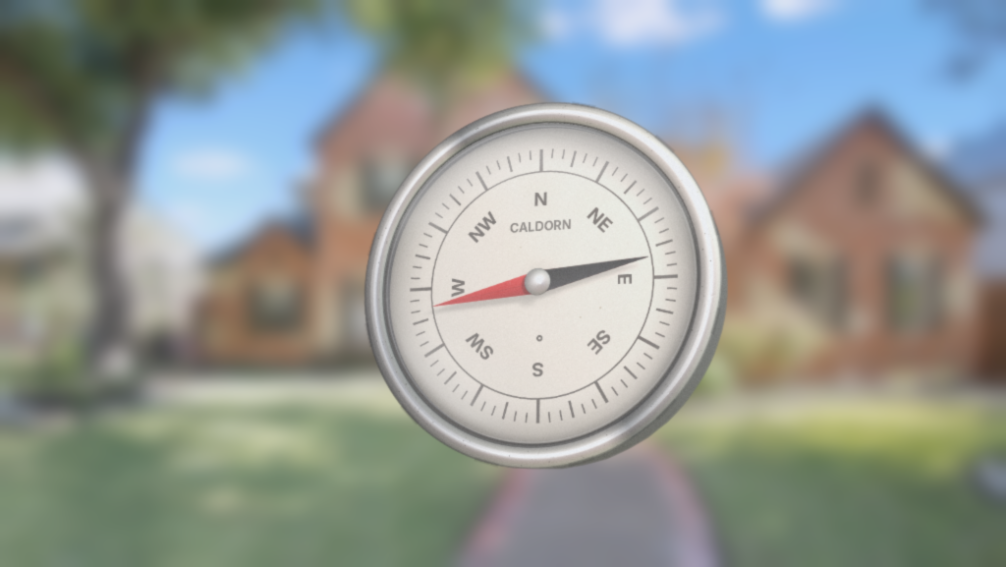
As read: 260°
